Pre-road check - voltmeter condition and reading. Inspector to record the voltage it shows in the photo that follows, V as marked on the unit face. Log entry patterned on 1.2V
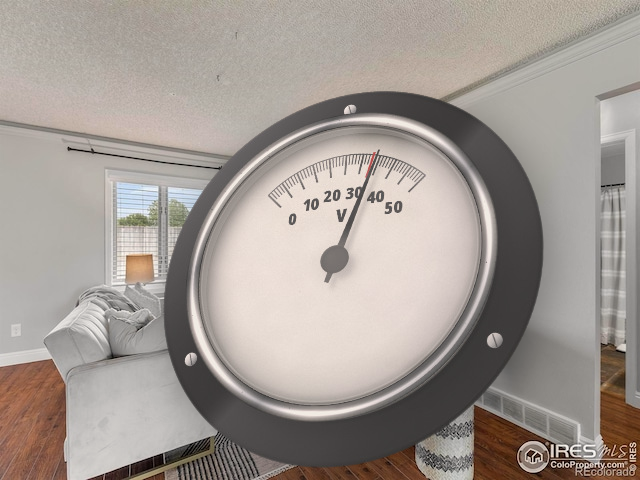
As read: 35V
